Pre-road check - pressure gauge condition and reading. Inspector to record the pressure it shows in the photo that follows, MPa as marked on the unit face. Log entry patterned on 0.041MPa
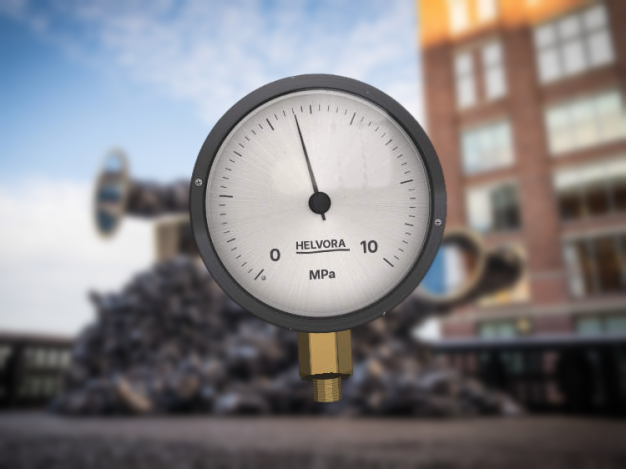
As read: 4.6MPa
